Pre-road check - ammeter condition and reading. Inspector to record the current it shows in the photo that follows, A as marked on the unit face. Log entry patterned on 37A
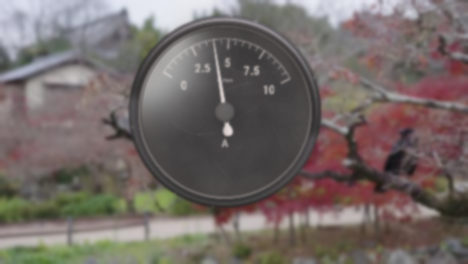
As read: 4A
